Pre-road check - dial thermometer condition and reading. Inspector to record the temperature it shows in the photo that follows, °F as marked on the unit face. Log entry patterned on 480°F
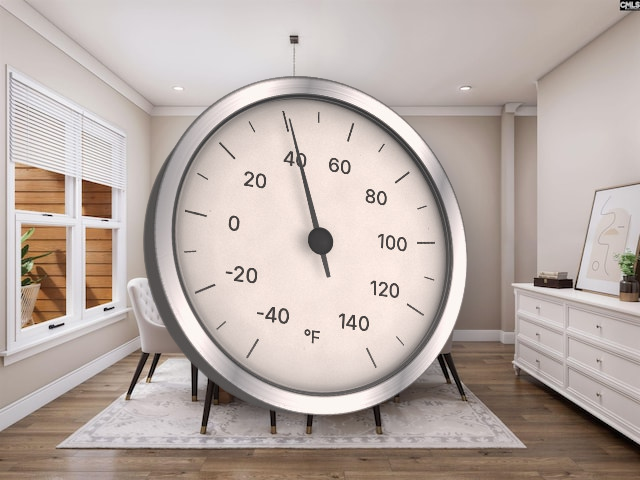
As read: 40°F
